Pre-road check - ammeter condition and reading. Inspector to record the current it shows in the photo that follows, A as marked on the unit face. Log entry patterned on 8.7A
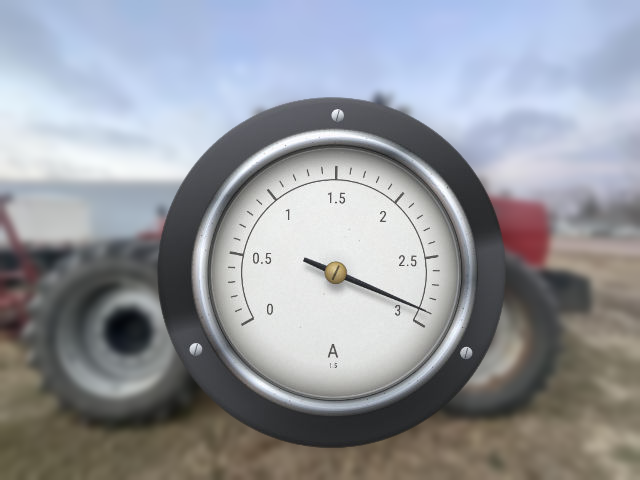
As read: 2.9A
